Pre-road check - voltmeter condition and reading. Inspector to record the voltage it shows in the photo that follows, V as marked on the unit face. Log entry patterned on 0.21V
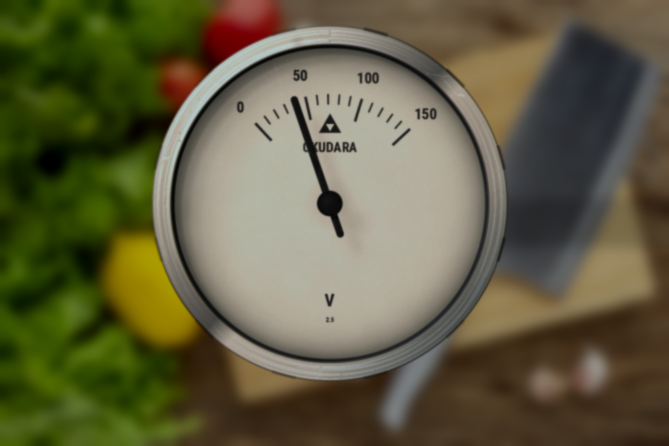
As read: 40V
